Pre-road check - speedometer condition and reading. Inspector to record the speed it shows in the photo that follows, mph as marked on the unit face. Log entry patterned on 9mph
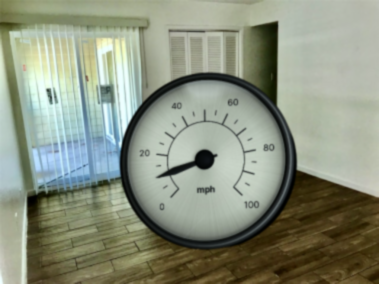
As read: 10mph
